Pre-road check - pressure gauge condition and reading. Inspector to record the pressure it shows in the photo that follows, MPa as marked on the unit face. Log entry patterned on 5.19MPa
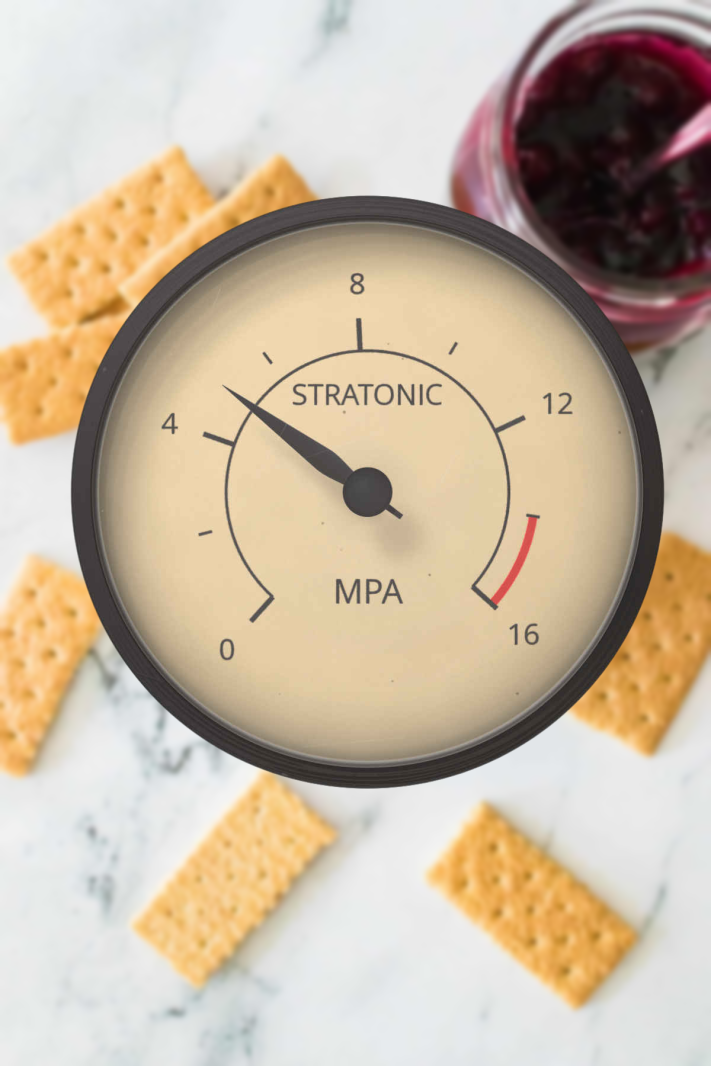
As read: 5MPa
